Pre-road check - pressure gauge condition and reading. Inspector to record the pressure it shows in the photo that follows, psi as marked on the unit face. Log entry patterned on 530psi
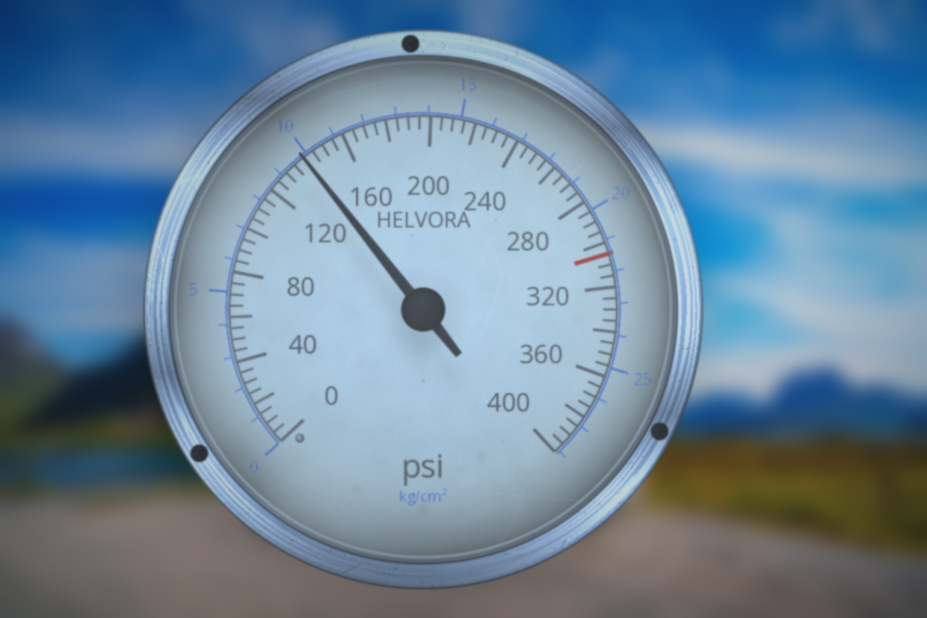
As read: 140psi
